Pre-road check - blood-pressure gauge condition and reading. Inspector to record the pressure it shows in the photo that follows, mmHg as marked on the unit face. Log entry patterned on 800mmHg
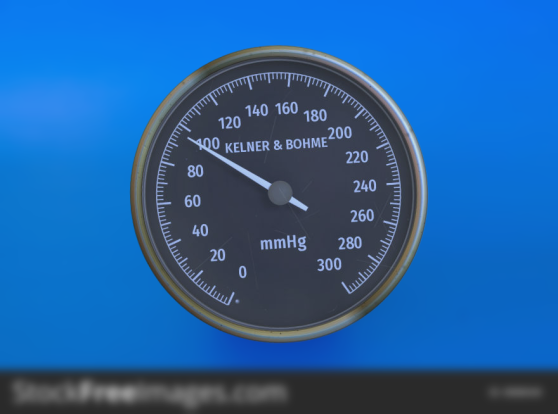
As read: 96mmHg
